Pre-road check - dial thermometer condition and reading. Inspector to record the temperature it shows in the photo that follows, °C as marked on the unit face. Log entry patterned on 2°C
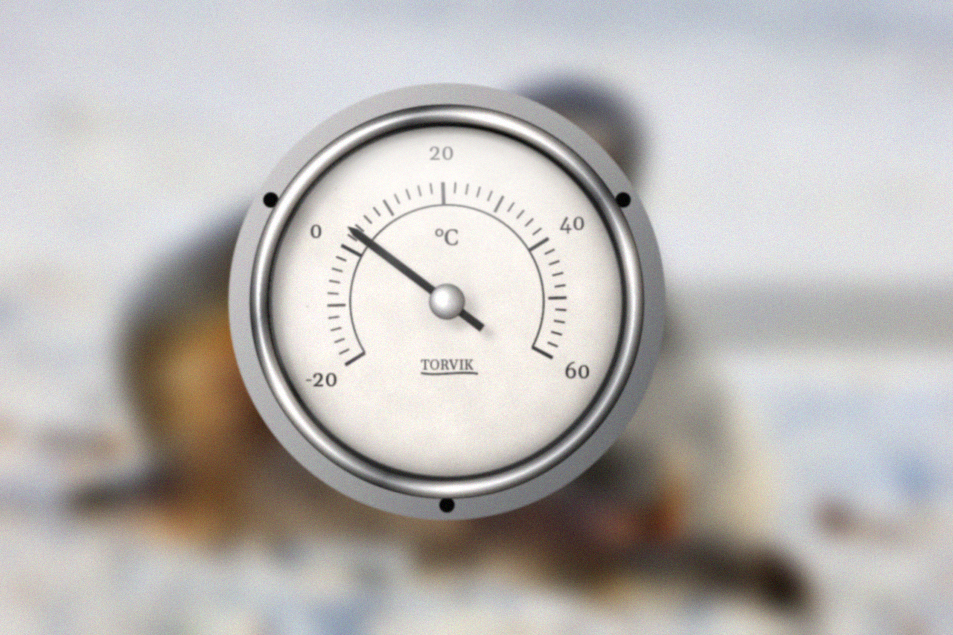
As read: 3°C
